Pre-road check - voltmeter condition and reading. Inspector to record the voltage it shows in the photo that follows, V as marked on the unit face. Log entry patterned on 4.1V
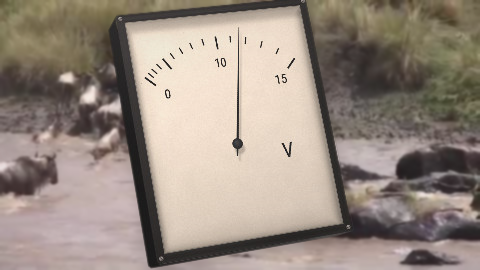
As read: 11.5V
